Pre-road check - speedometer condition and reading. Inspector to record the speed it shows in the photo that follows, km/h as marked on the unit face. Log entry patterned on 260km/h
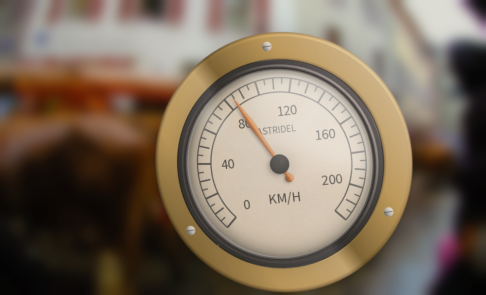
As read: 85km/h
